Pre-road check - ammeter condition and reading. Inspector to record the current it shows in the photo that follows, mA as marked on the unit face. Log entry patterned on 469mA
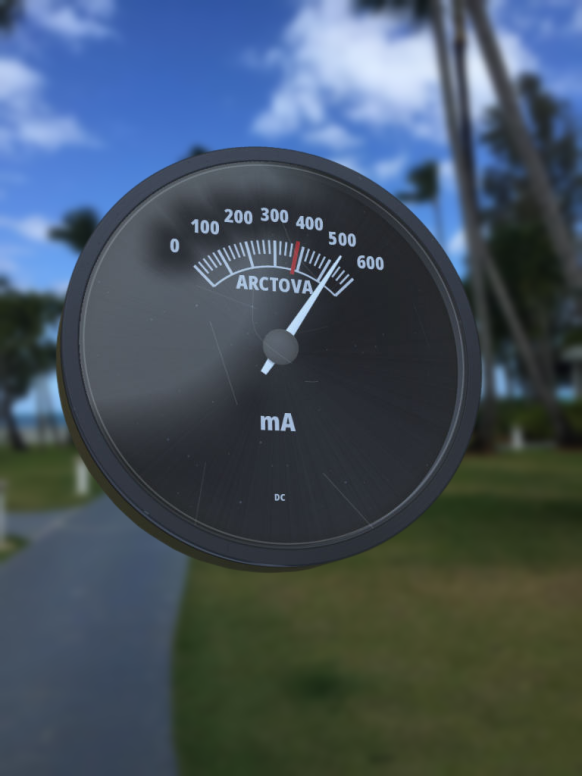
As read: 520mA
